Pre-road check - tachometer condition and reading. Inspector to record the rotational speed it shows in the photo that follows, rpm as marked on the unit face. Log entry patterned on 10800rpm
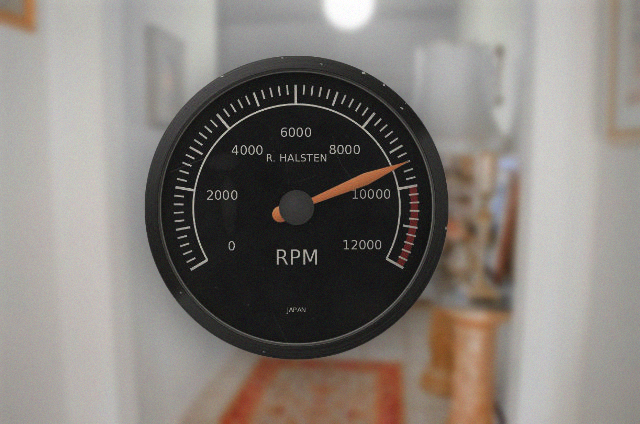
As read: 9400rpm
